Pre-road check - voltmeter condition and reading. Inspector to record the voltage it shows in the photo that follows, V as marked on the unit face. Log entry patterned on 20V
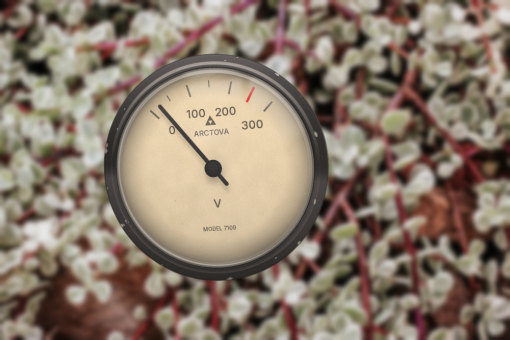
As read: 25V
